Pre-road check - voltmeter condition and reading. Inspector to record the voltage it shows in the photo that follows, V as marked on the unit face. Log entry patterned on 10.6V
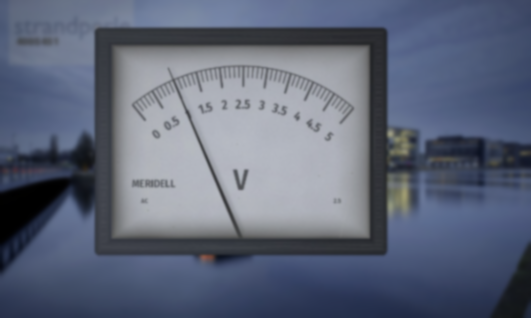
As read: 1V
